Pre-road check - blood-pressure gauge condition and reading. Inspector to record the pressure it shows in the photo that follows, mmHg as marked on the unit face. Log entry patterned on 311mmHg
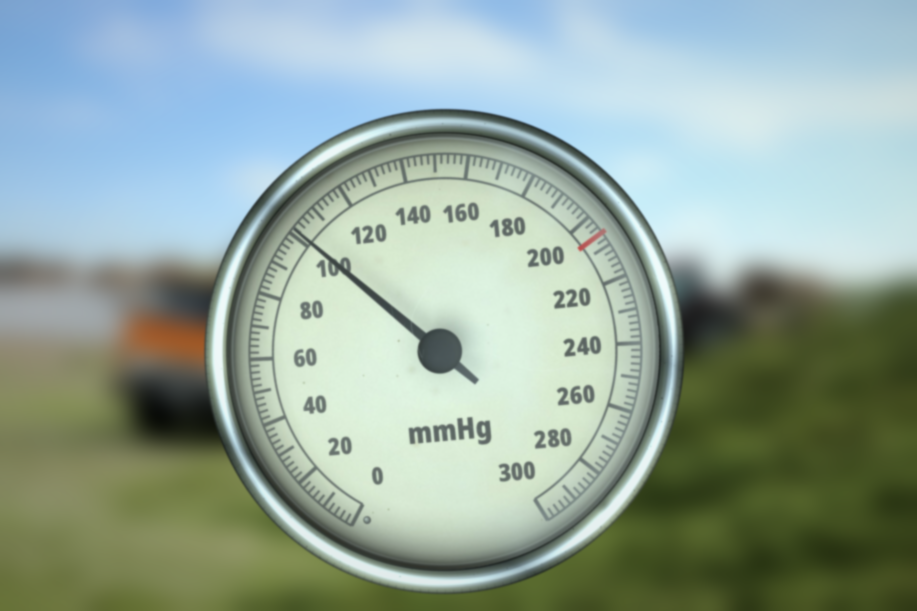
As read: 102mmHg
